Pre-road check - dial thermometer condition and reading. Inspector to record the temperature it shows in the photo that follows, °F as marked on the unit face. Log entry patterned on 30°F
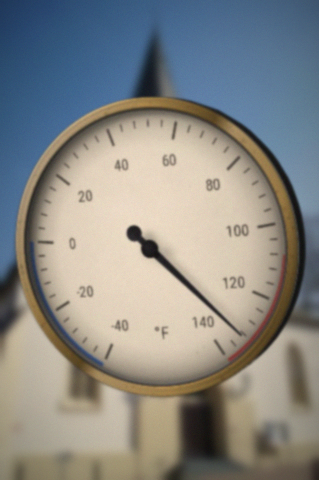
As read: 132°F
